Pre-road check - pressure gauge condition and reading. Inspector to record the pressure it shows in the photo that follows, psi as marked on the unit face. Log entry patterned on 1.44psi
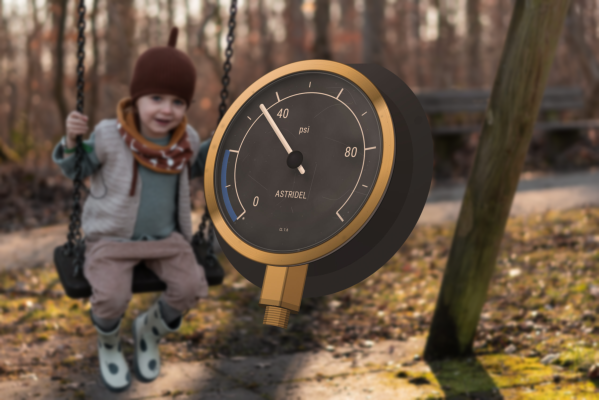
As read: 35psi
